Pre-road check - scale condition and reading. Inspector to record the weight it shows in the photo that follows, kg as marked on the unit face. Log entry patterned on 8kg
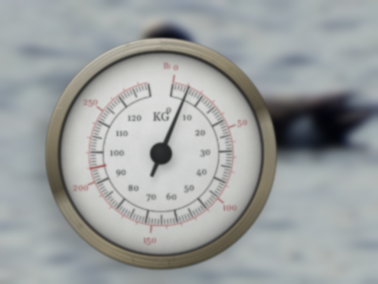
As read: 5kg
